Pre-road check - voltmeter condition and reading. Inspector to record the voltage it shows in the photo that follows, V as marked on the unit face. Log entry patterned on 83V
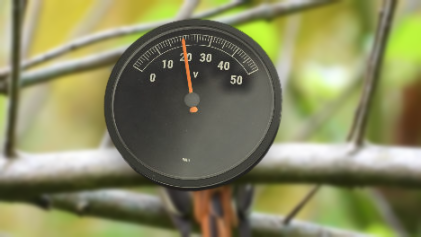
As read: 20V
